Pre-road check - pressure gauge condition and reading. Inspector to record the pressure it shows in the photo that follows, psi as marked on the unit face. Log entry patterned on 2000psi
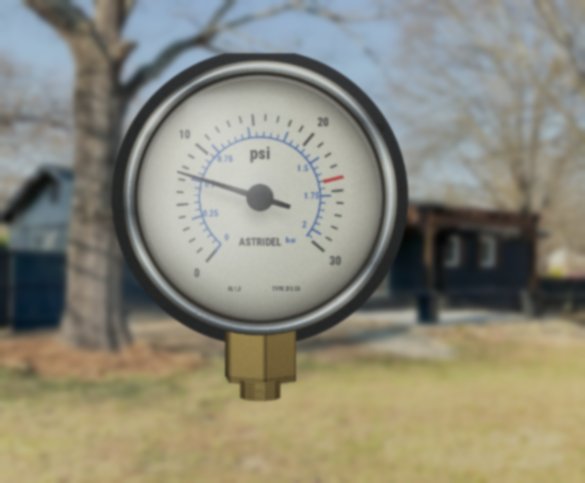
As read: 7.5psi
